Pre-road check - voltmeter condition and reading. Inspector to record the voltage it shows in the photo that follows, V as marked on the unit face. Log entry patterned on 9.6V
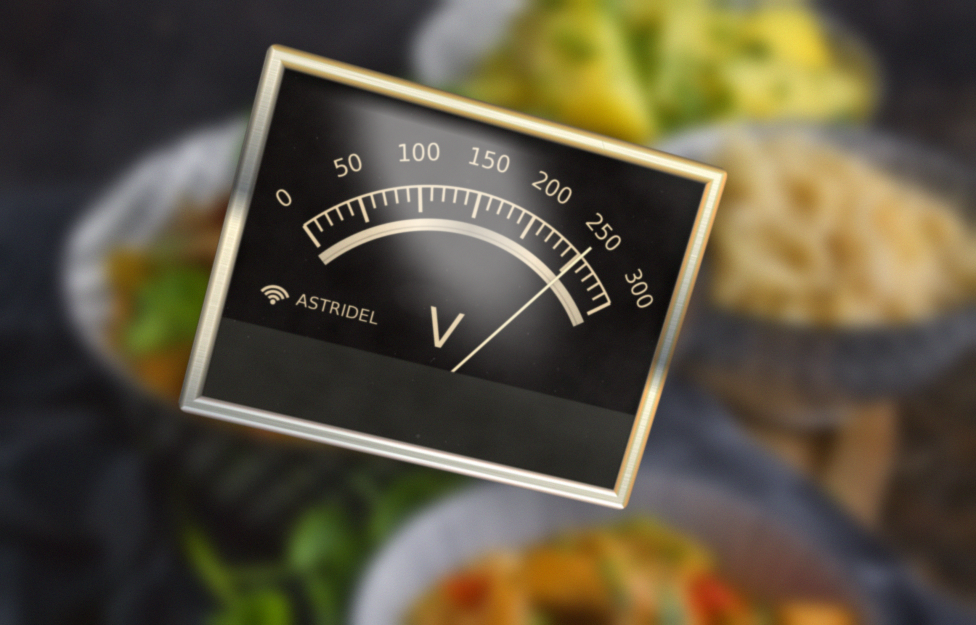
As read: 250V
